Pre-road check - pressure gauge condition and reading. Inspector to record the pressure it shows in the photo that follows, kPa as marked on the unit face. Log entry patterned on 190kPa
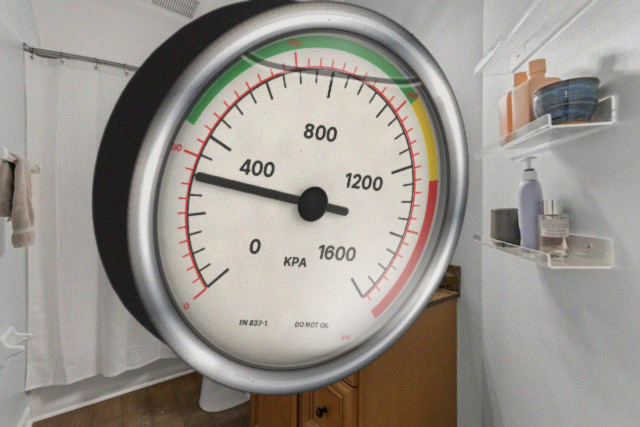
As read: 300kPa
